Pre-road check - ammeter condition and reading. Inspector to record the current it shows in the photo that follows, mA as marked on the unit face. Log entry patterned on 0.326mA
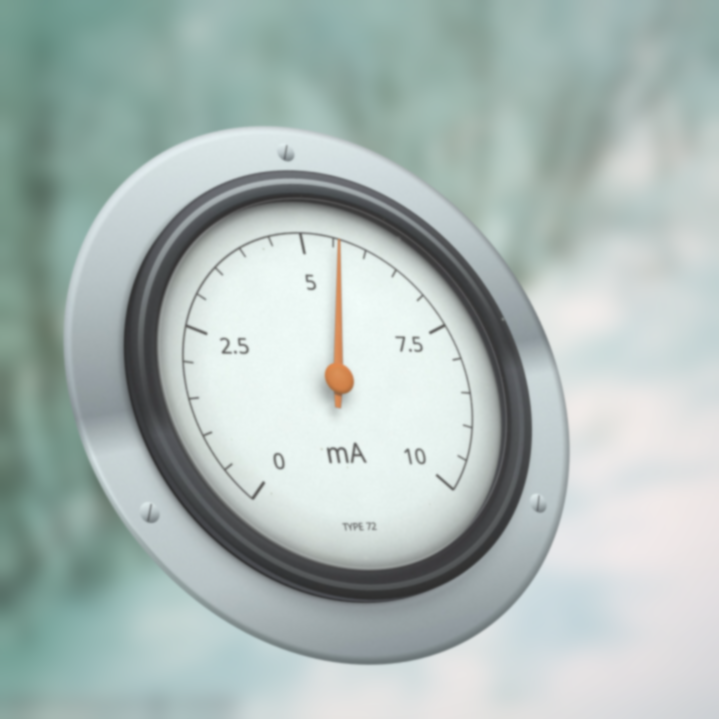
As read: 5.5mA
